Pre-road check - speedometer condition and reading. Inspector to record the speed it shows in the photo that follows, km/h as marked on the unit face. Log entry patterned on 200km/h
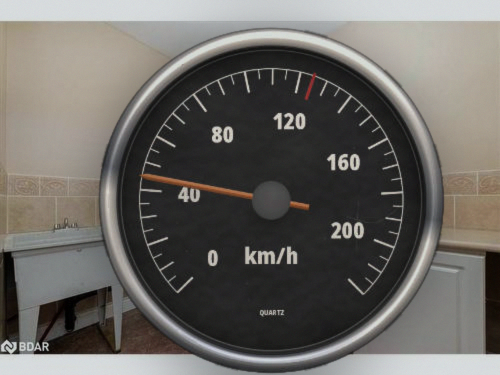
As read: 45km/h
